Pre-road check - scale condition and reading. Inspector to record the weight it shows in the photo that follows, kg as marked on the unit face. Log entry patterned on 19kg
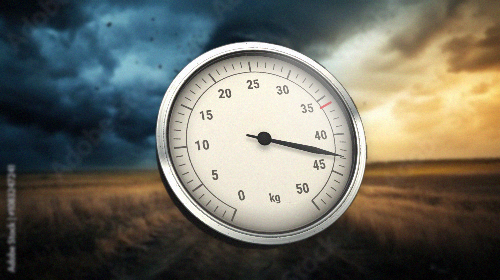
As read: 43kg
